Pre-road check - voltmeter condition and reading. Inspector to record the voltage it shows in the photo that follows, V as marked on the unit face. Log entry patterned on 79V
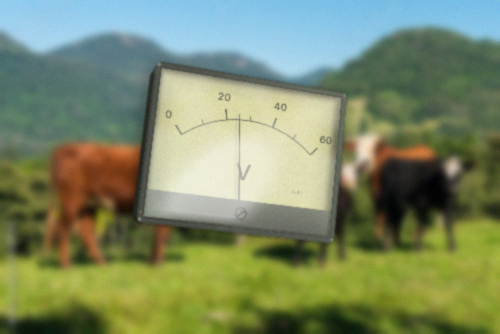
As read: 25V
